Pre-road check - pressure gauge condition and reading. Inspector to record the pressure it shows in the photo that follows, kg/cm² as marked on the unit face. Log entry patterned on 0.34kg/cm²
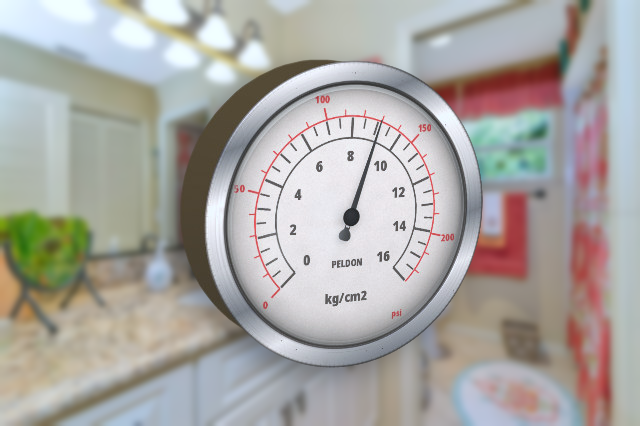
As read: 9kg/cm²
